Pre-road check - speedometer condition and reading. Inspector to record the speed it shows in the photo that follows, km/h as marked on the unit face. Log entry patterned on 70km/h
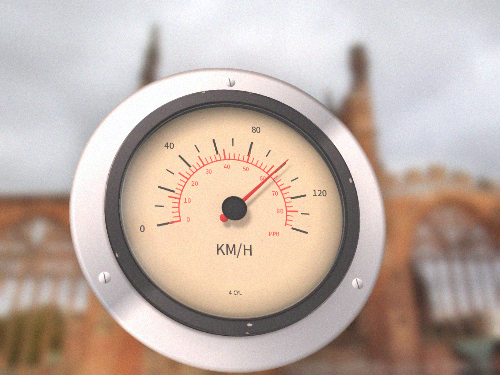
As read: 100km/h
